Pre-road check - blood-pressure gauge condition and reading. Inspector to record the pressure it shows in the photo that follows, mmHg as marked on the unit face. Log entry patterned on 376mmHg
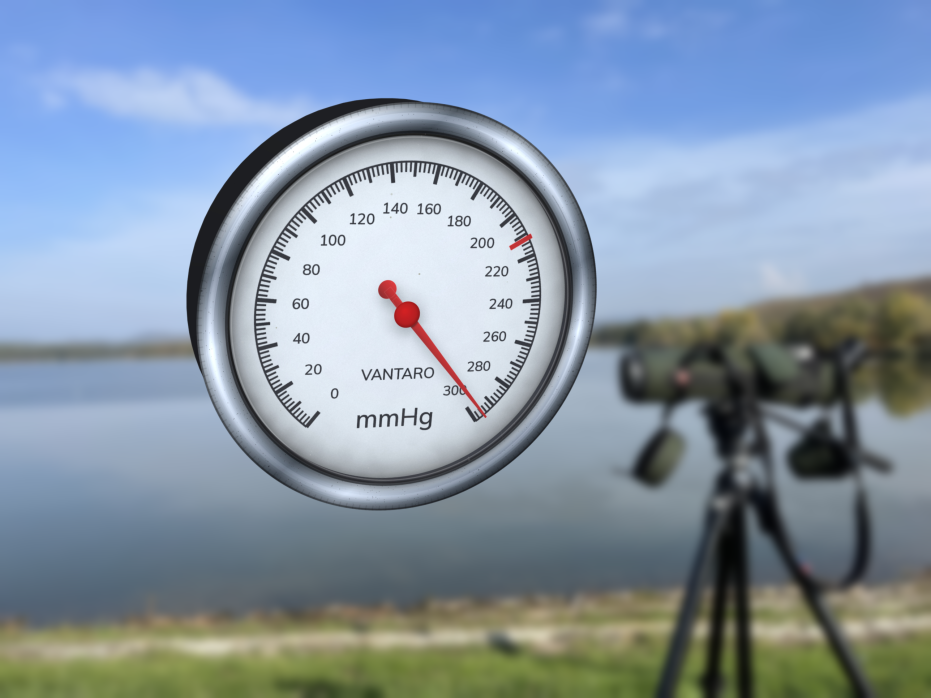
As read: 296mmHg
